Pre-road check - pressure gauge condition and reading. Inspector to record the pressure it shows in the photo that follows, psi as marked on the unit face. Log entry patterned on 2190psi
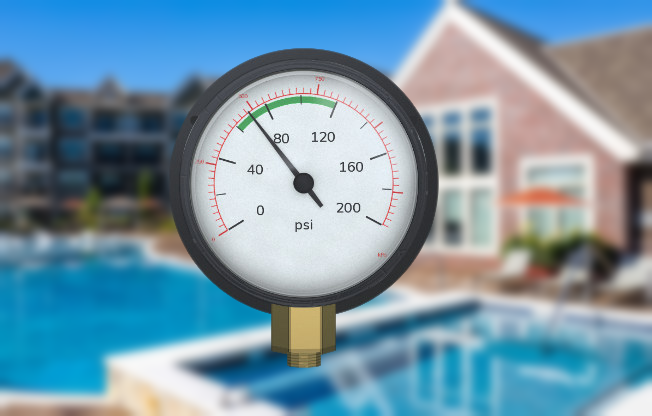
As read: 70psi
